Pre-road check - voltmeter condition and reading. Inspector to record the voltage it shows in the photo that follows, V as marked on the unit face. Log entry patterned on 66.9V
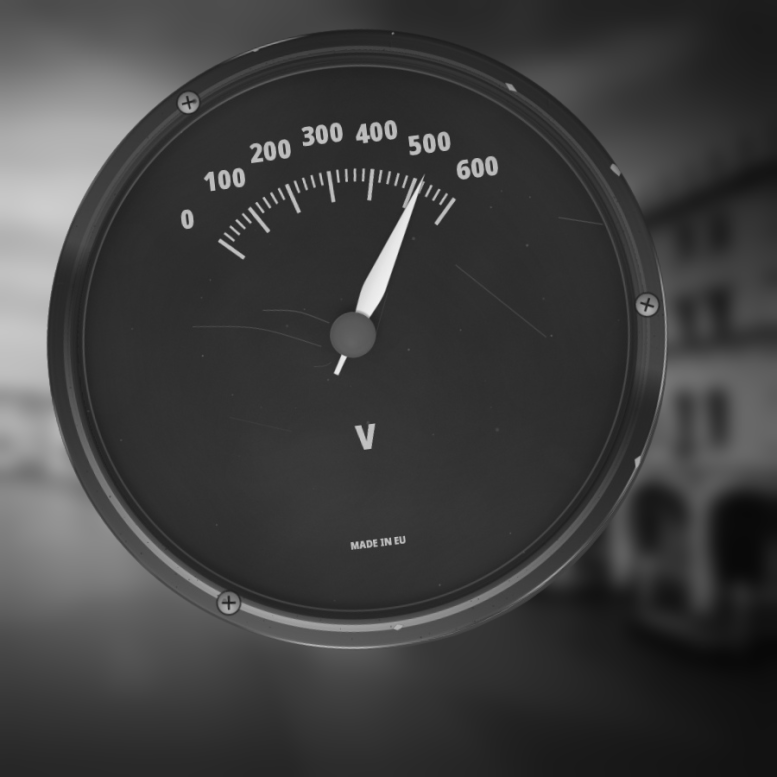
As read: 520V
